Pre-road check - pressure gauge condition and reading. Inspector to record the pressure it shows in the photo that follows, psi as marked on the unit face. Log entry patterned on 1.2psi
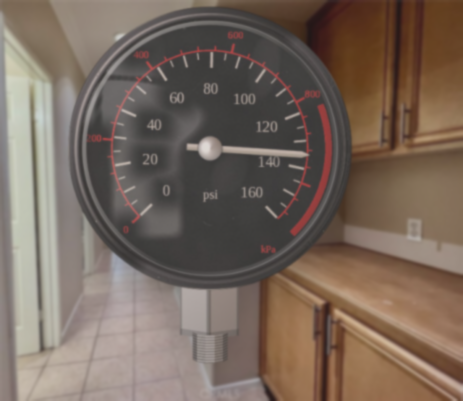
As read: 135psi
